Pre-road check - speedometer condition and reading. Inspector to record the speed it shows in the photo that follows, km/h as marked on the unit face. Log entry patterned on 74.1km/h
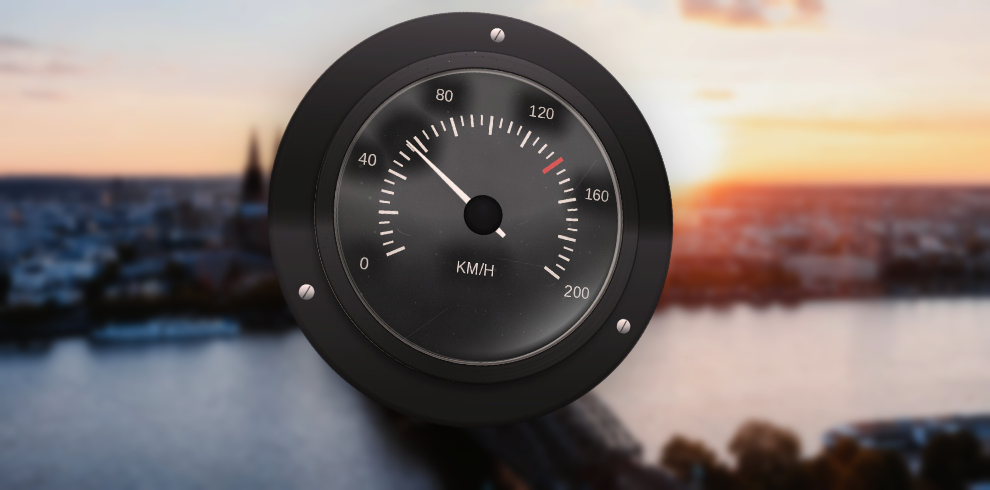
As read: 55km/h
